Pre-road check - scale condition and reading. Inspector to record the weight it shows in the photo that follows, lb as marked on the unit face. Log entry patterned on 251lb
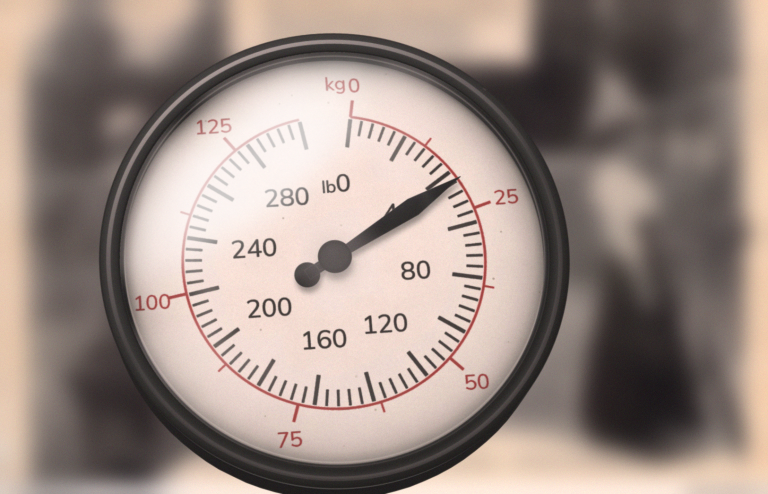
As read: 44lb
